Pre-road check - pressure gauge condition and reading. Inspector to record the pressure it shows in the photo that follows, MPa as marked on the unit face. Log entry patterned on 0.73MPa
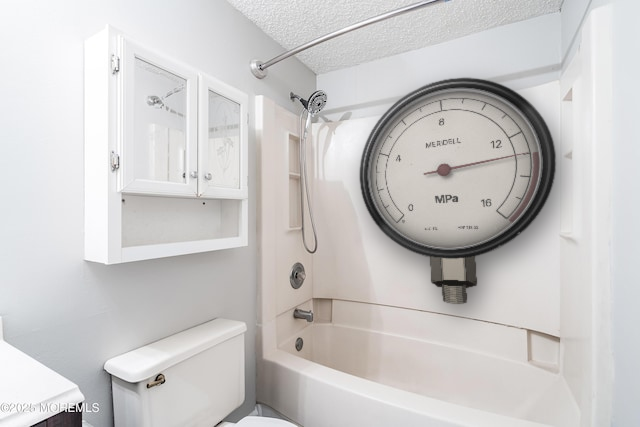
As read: 13MPa
